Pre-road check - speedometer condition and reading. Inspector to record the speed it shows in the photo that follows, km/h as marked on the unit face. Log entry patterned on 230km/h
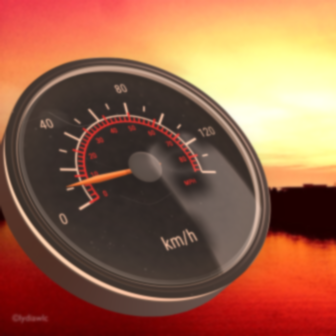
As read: 10km/h
